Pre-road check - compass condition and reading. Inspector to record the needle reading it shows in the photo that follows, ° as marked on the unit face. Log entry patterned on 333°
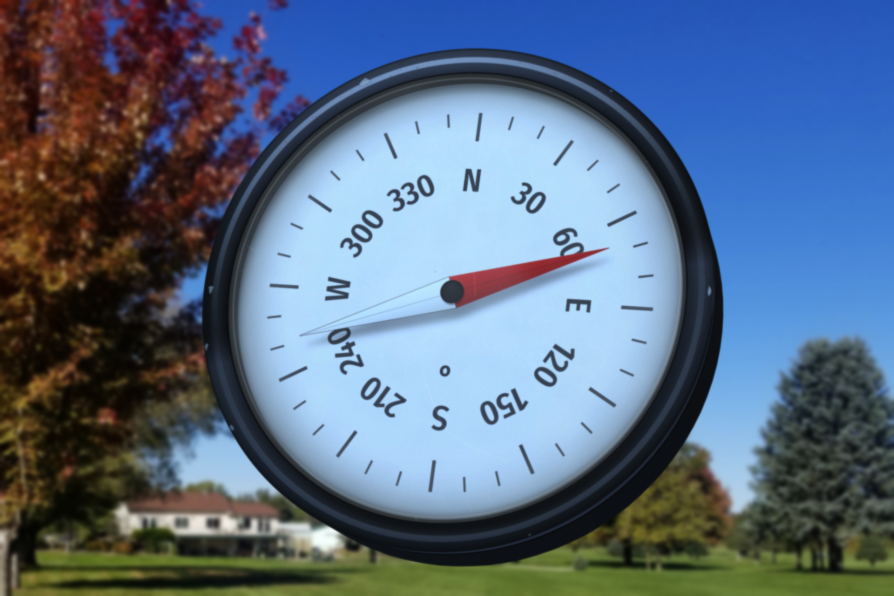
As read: 70°
